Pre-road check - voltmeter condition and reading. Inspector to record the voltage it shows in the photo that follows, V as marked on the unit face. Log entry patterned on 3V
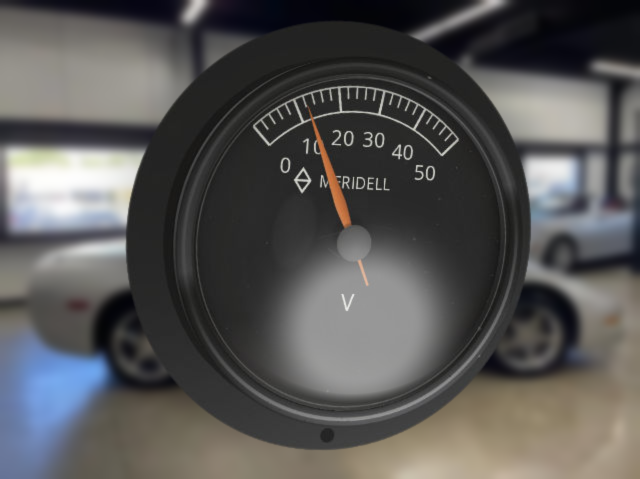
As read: 12V
